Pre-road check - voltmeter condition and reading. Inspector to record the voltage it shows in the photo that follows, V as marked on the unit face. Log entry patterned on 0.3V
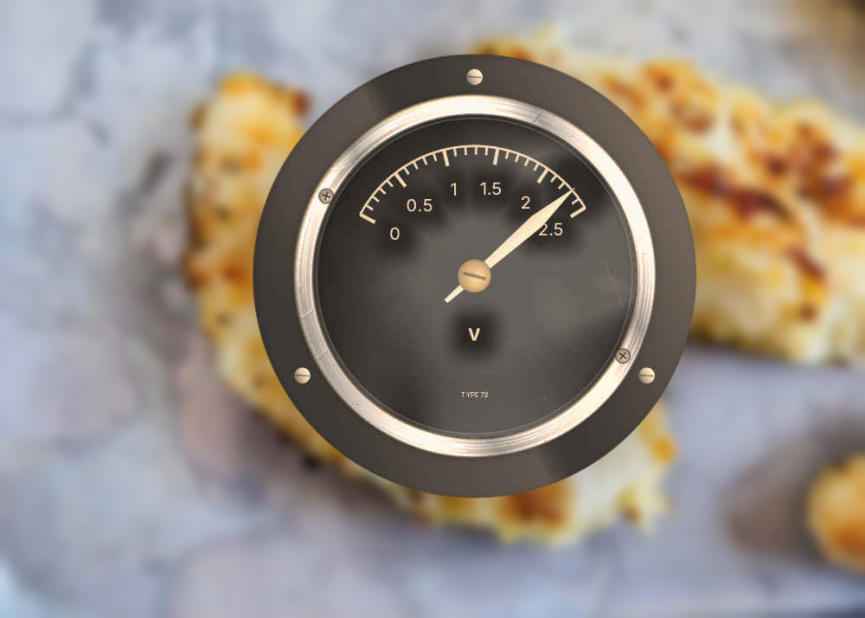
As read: 2.3V
